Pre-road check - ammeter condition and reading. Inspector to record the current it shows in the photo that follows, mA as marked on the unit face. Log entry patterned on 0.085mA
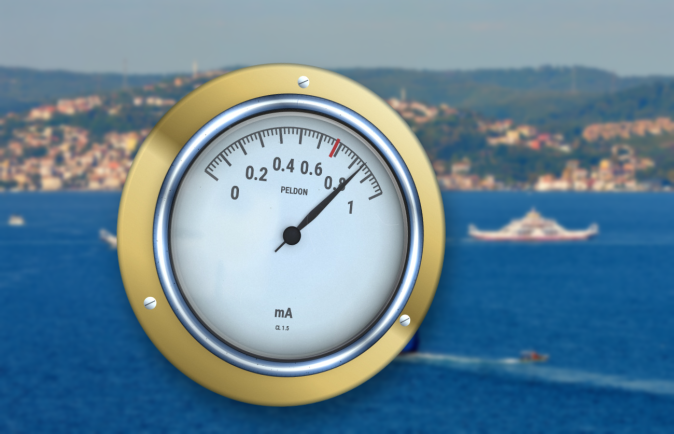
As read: 0.84mA
